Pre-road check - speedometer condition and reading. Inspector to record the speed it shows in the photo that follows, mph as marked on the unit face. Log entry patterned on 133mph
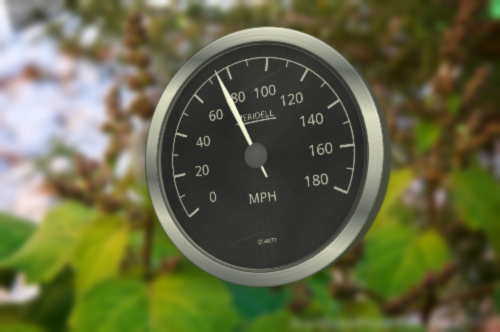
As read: 75mph
